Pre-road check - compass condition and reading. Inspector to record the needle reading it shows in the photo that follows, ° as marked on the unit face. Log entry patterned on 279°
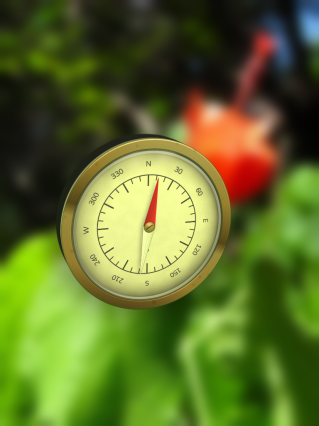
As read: 10°
